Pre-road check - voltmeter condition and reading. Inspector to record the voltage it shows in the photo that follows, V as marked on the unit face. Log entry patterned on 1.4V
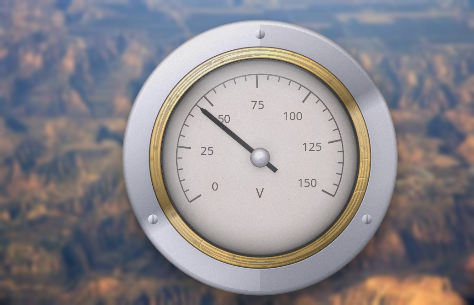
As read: 45V
